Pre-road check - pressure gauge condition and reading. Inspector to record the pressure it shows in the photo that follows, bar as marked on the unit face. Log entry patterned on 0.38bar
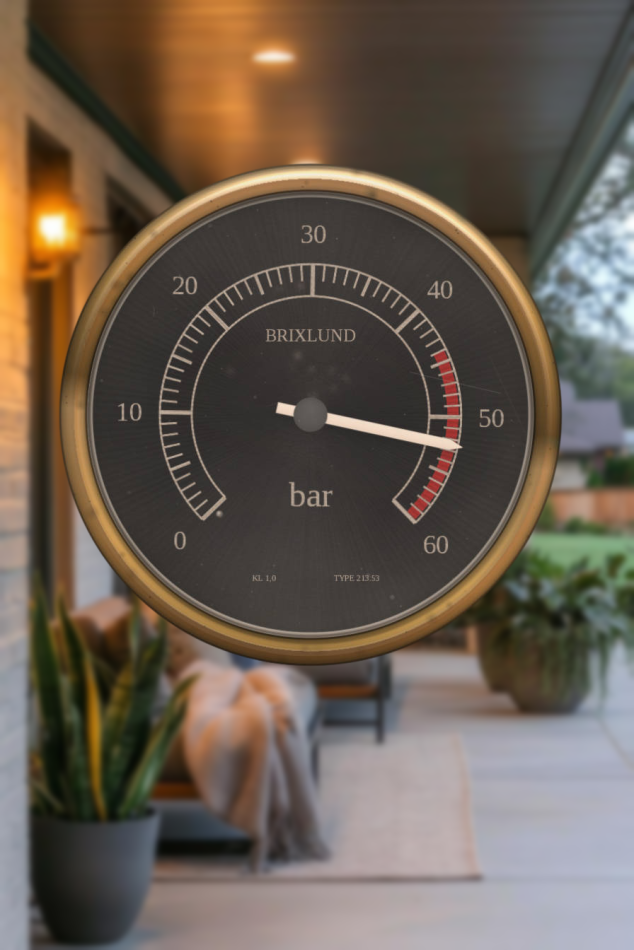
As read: 52.5bar
